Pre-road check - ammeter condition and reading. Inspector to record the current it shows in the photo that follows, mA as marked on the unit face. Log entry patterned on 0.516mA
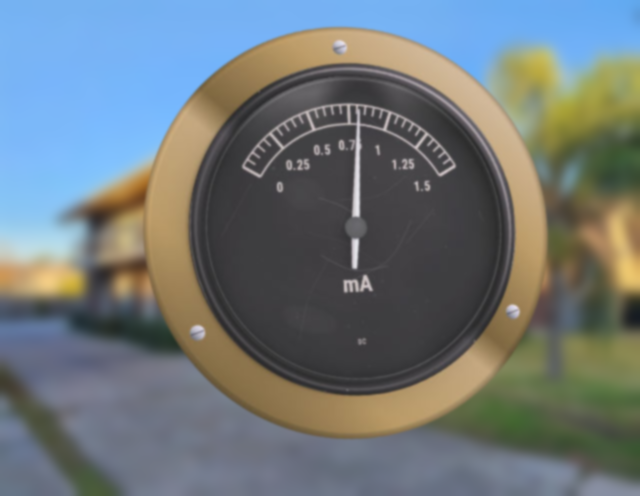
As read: 0.8mA
